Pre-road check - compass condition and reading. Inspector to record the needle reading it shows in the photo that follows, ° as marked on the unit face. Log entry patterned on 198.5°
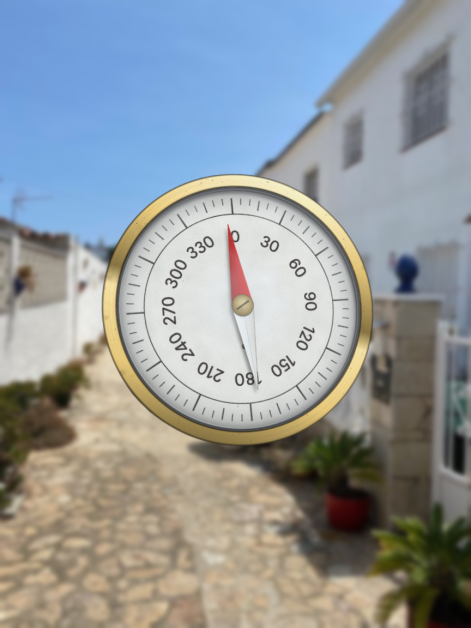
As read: 355°
